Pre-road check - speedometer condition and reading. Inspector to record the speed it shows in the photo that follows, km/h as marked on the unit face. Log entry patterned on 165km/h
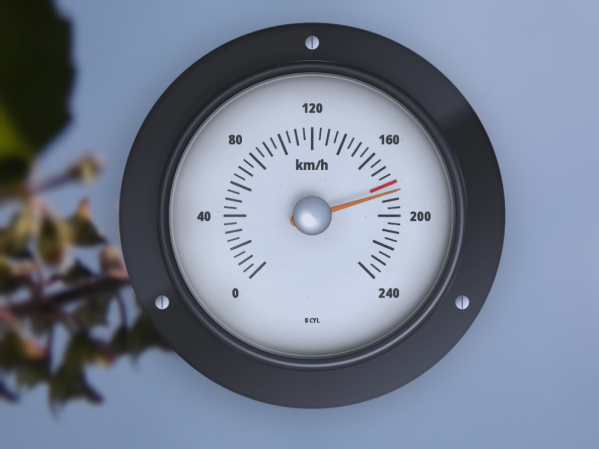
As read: 185km/h
